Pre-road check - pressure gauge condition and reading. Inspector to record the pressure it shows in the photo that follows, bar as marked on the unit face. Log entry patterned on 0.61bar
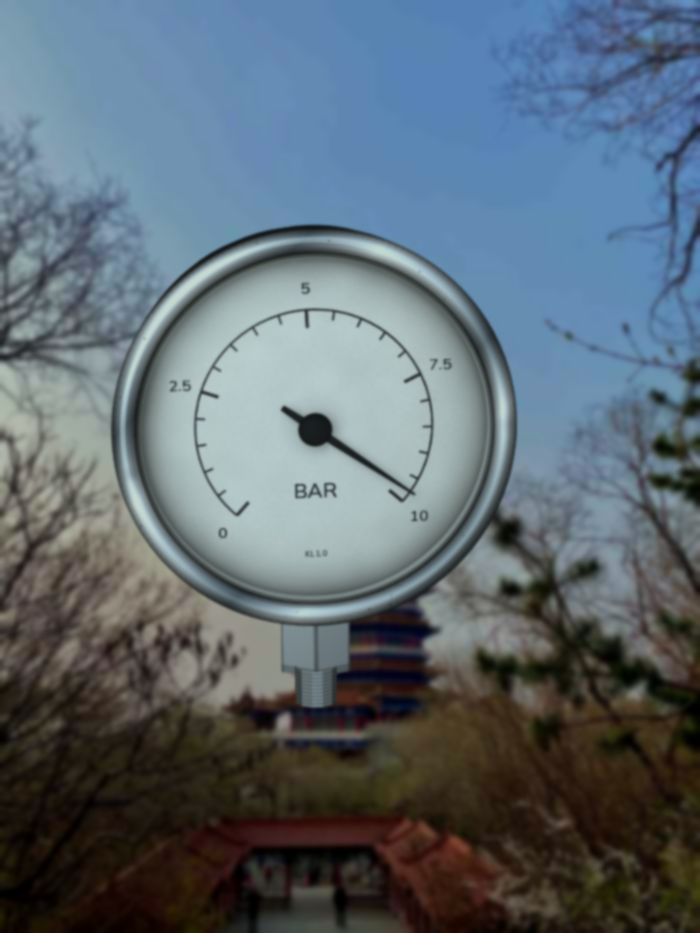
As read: 9.75bar
